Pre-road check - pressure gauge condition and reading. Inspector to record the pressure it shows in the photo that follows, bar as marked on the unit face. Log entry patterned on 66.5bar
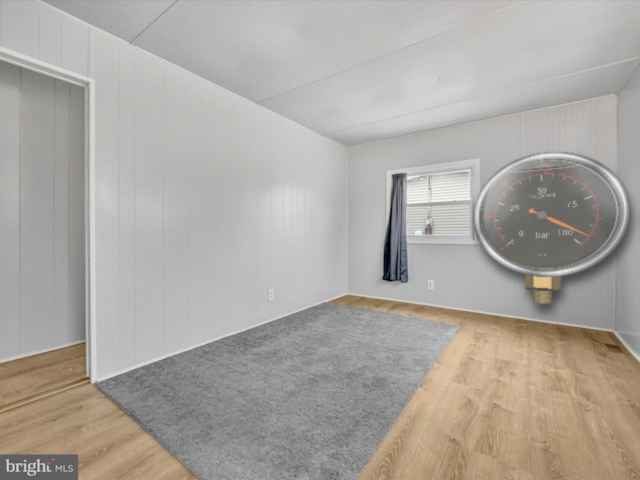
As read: 95bar
